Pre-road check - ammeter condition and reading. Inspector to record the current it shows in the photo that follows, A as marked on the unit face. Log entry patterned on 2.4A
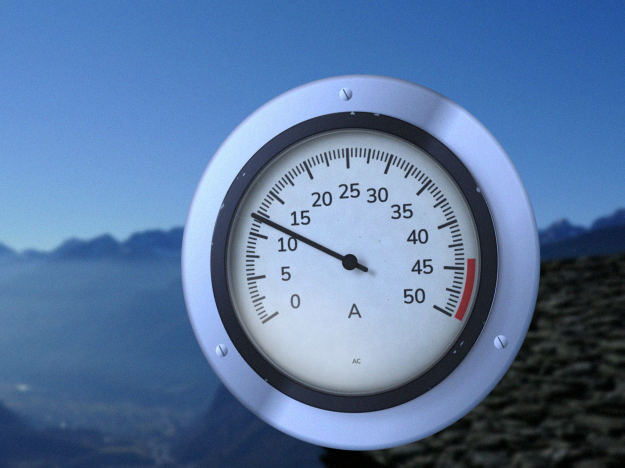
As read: 12A
